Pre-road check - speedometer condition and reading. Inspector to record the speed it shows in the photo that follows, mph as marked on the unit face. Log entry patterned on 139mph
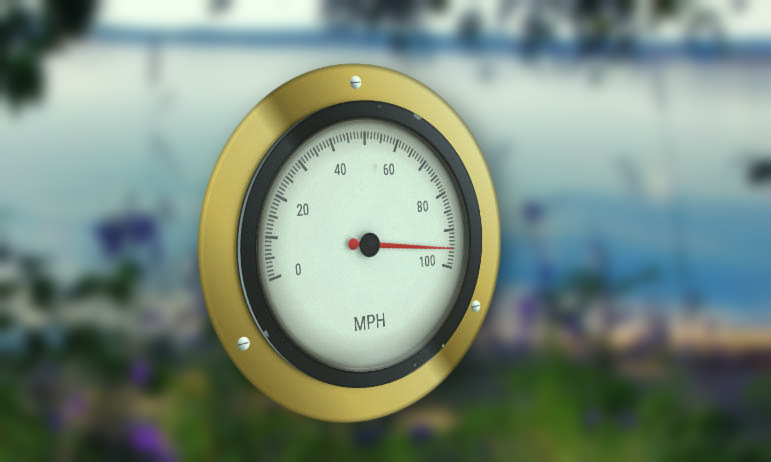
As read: 95mph
